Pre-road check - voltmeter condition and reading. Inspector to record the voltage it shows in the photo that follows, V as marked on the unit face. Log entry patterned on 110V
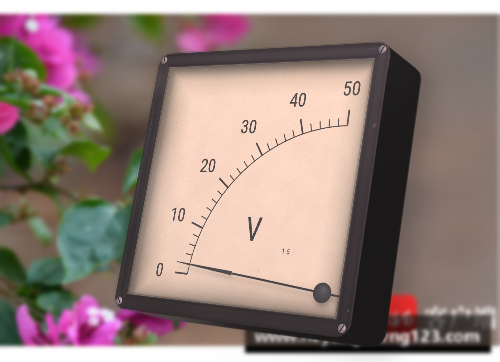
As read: 2V
